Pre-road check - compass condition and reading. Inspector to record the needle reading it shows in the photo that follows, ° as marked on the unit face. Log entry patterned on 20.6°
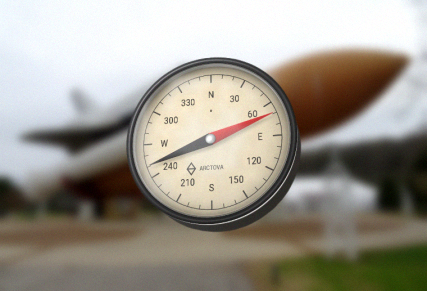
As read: 70°
